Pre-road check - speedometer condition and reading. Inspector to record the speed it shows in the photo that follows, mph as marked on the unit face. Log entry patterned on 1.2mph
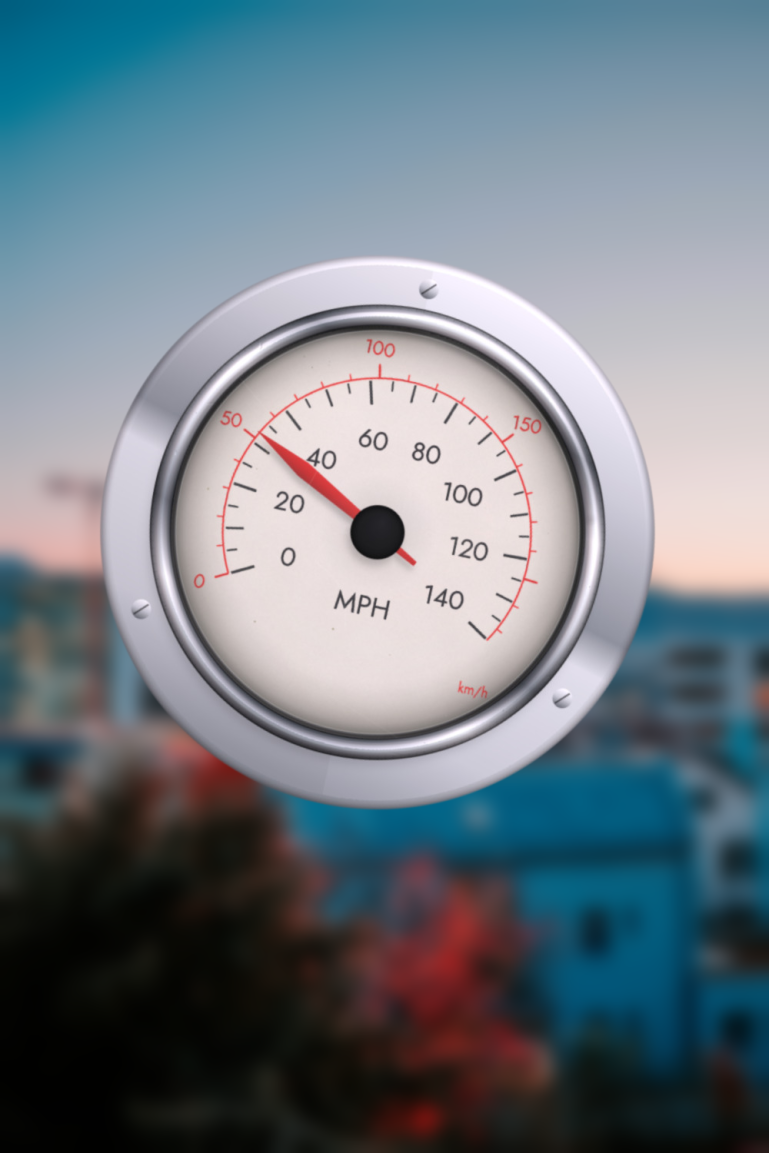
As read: 32.5mph
